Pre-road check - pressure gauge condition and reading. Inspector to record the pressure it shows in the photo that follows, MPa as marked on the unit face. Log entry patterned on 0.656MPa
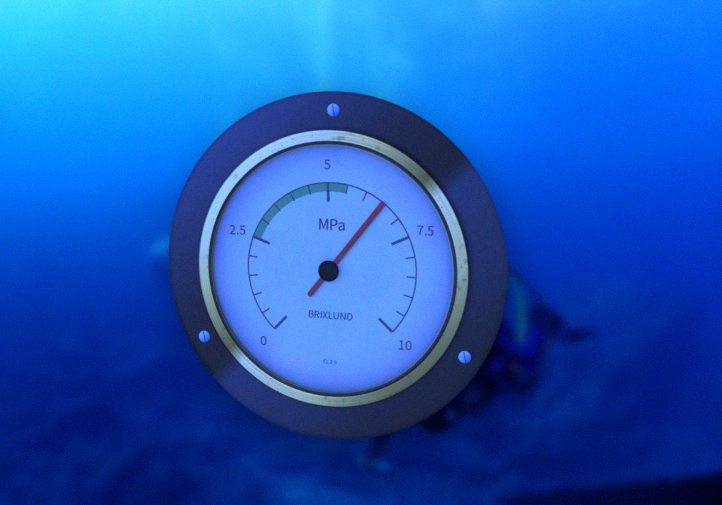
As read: 6.5MPa
